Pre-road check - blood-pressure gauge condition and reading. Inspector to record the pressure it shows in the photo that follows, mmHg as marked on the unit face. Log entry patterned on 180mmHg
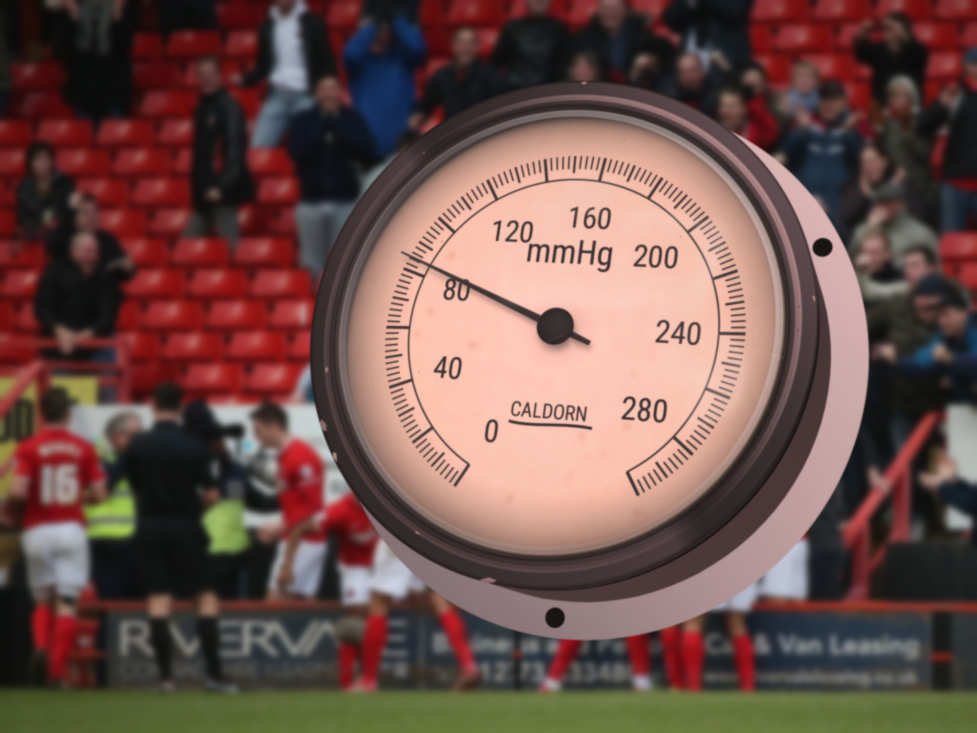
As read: 84mmHg
